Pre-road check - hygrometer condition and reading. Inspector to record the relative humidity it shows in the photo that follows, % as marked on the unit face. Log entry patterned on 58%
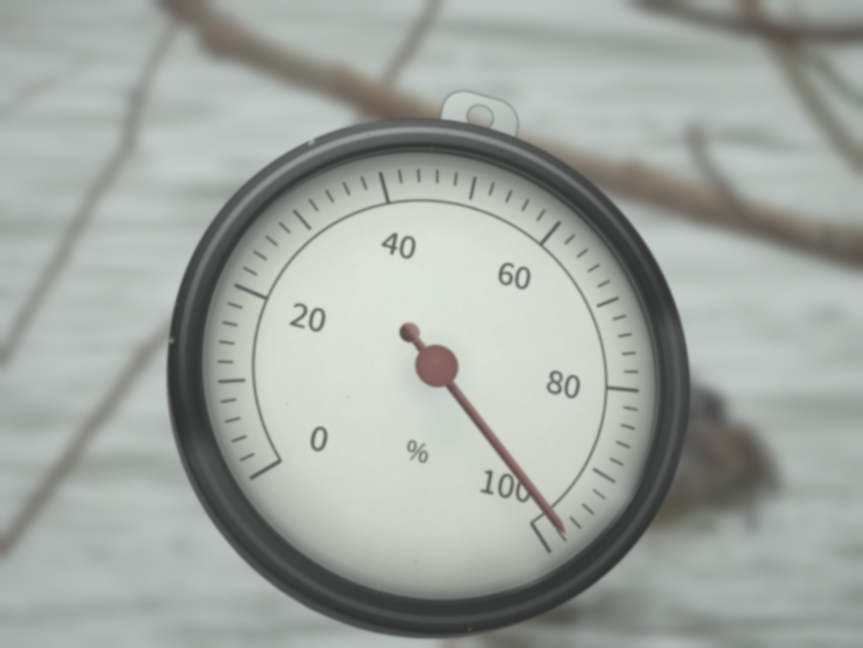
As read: 98%
